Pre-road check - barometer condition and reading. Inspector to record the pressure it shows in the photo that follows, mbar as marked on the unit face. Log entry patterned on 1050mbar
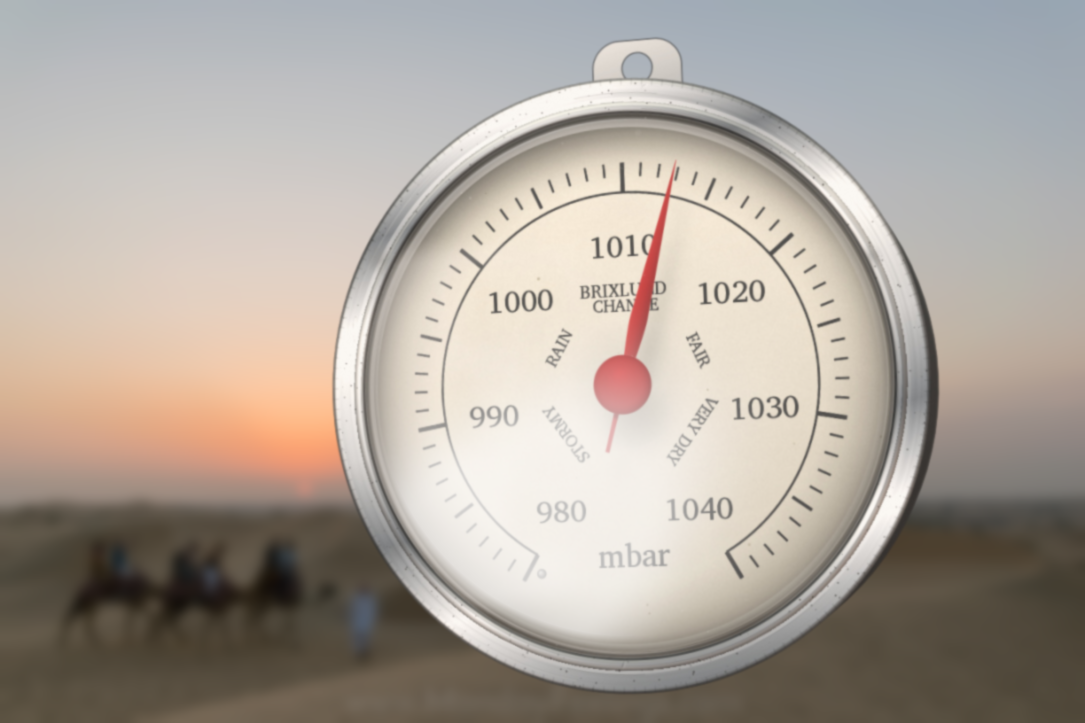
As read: 1013mbar
